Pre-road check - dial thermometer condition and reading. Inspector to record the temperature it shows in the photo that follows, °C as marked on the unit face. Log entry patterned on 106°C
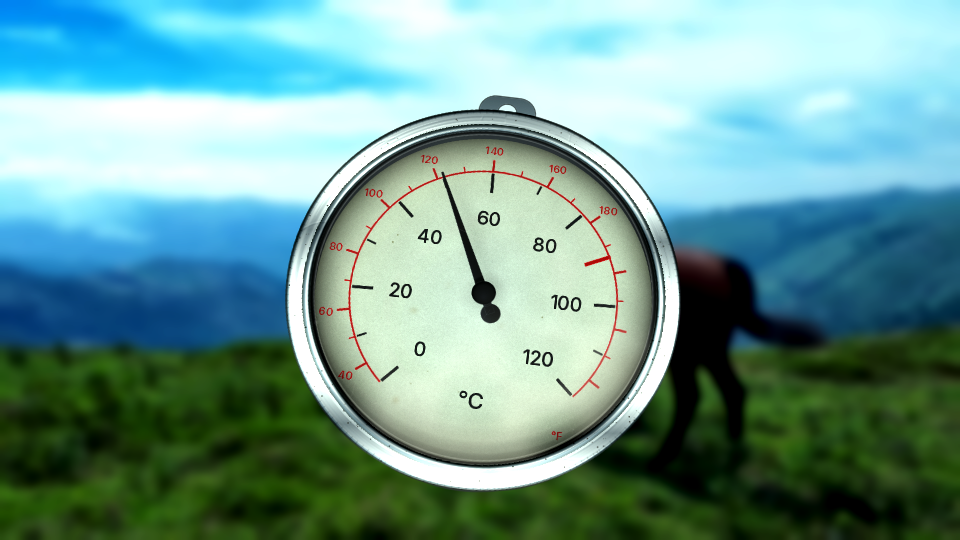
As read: 50°C
